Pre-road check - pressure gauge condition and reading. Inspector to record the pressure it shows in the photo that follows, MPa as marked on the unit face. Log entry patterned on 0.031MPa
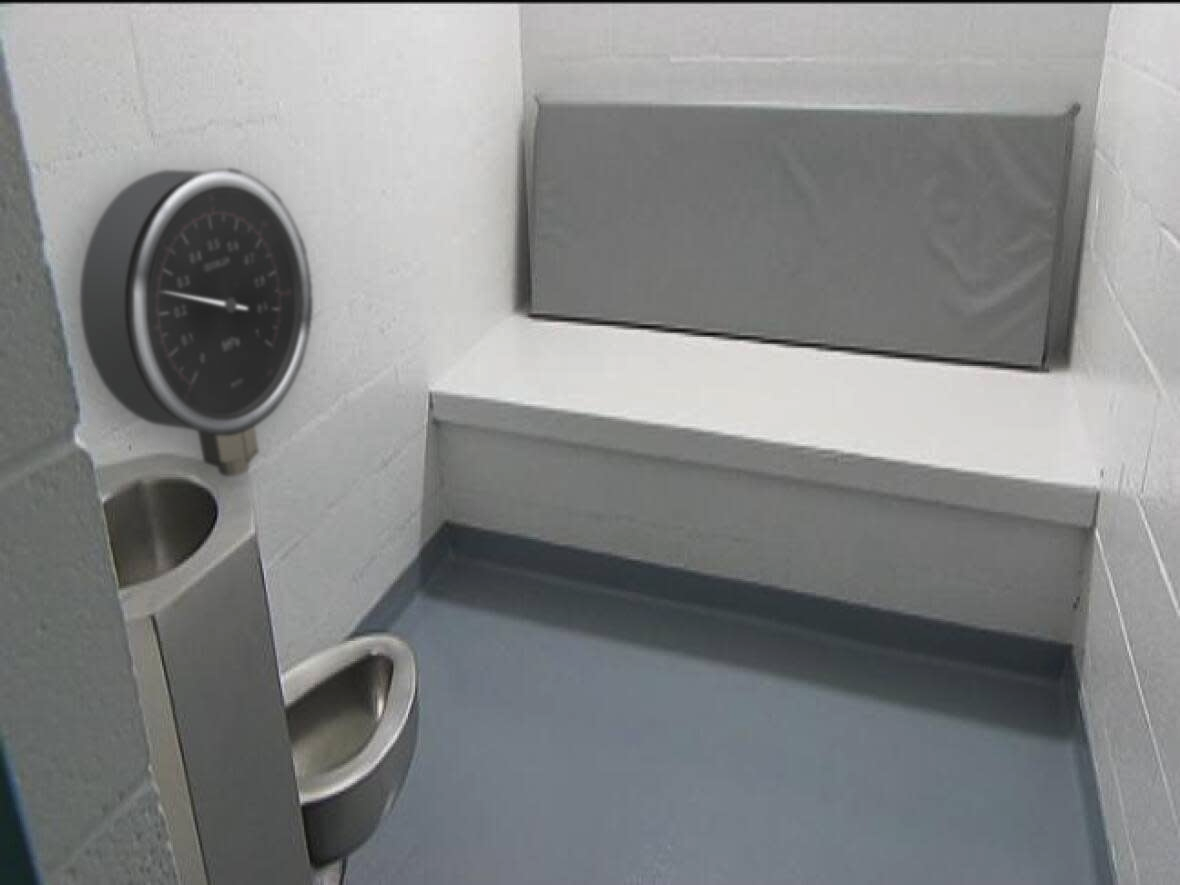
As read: 0.25MPa
